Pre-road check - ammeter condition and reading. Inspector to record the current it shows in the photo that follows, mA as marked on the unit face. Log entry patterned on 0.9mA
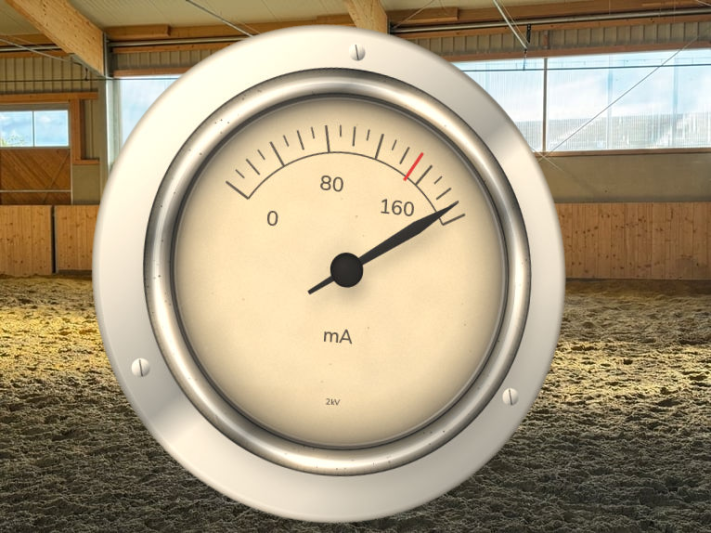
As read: 190mA
